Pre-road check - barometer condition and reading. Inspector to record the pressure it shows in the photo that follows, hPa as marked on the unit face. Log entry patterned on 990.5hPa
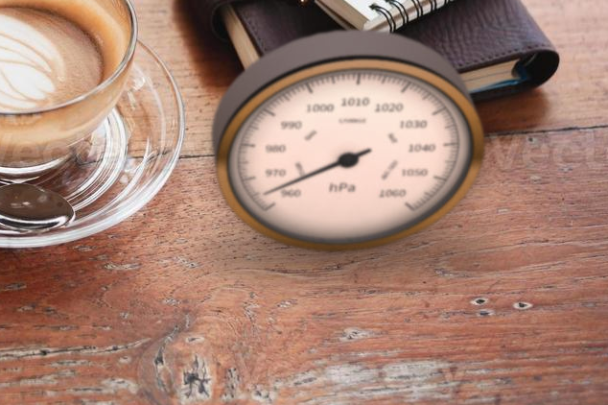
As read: 965hPa
